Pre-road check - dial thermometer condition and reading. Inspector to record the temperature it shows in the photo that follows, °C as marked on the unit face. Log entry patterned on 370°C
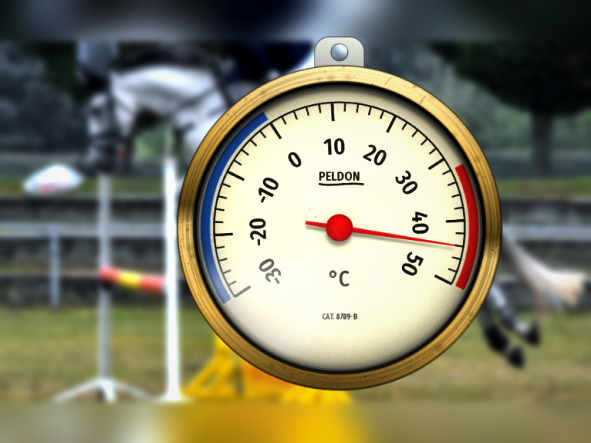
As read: 44°C
